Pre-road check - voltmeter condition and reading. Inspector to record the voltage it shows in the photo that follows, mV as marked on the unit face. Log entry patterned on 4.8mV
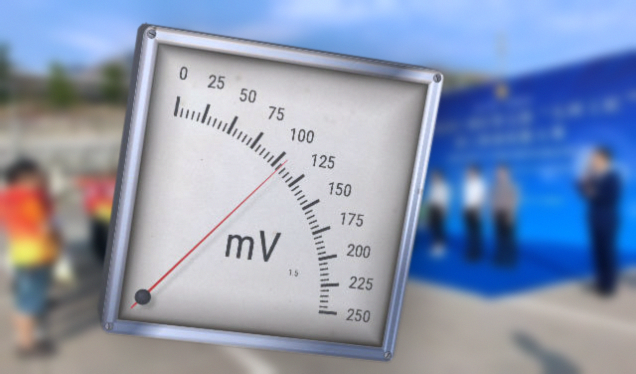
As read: 105mV
